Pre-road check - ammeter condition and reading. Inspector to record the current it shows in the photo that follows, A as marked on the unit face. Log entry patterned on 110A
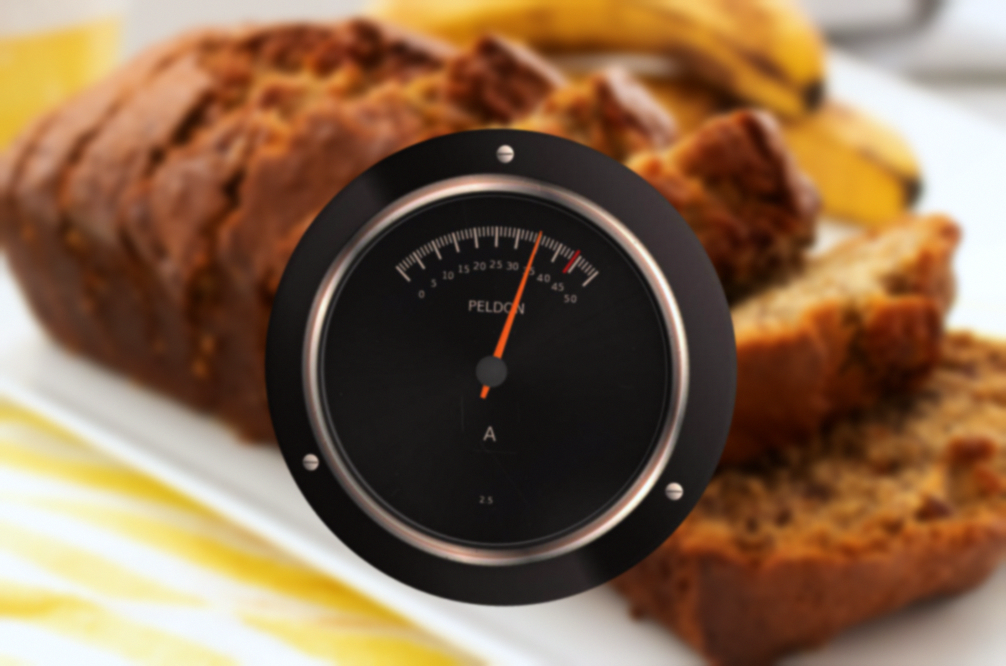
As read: 35A
